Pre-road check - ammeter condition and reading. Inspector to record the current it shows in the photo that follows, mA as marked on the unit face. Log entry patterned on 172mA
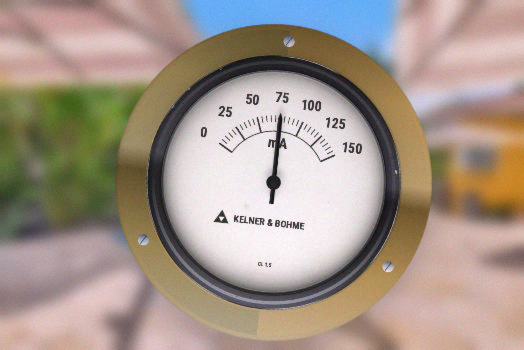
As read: 75mA
